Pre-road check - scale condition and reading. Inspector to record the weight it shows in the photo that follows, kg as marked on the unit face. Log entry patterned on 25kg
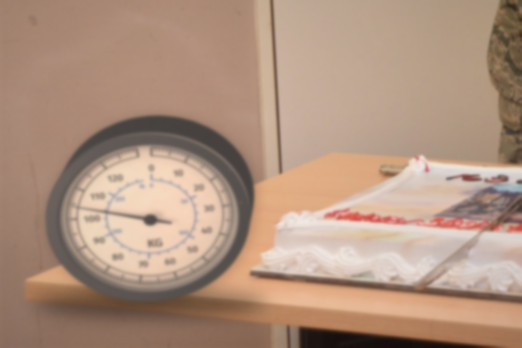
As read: 105kg
